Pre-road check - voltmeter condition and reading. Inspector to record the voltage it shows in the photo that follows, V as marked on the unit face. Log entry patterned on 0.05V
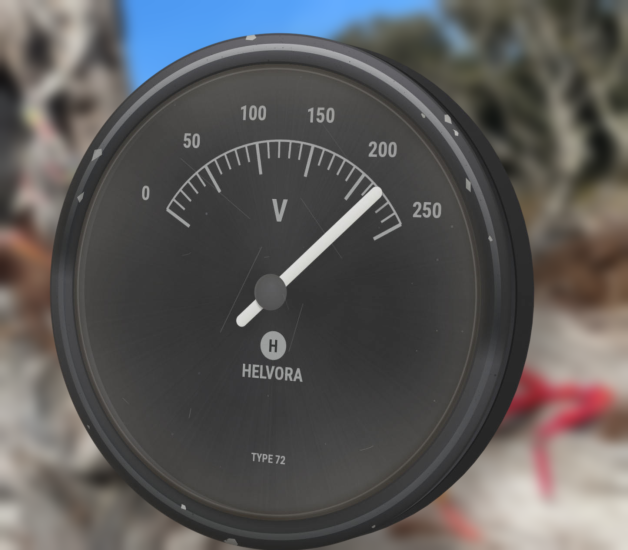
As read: 220V
